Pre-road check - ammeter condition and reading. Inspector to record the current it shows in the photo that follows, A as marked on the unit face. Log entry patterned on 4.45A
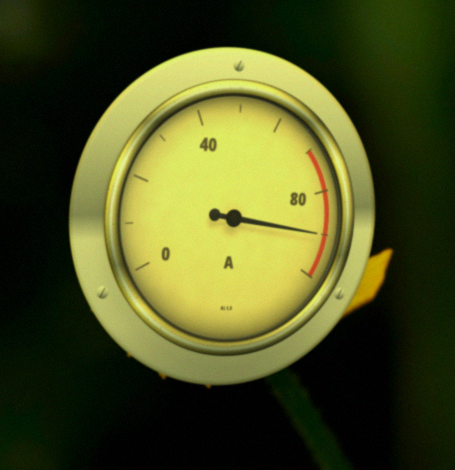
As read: 90A
